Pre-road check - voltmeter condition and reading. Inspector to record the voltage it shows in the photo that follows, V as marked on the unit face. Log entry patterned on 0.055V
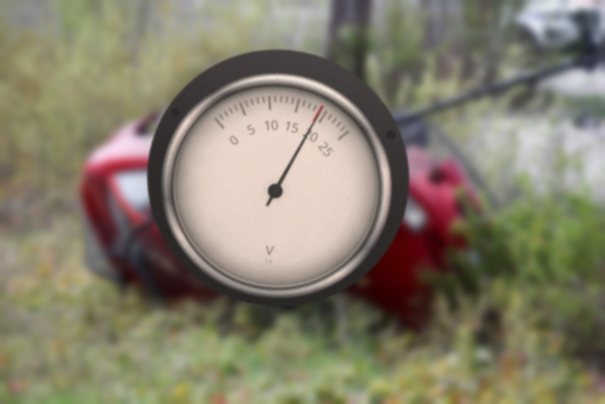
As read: 19V
